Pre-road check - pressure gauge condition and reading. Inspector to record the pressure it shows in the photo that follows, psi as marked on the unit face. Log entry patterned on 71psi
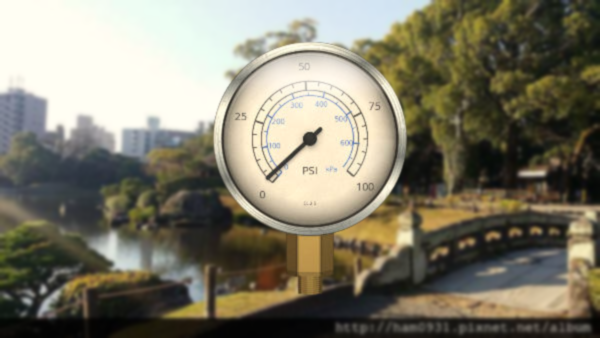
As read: 2.5psi
